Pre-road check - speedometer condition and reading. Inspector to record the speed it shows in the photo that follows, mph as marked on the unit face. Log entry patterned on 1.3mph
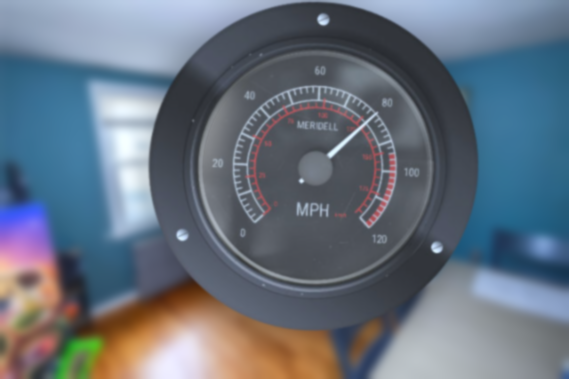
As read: 80mph
